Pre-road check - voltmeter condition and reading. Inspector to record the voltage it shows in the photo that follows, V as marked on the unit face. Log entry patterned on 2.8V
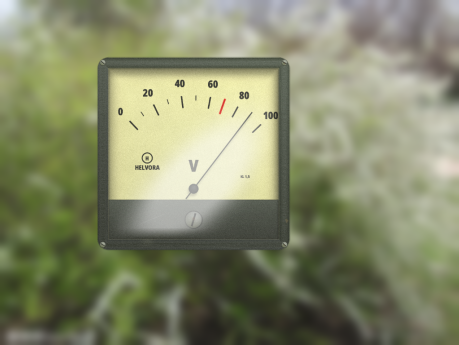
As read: 90V
